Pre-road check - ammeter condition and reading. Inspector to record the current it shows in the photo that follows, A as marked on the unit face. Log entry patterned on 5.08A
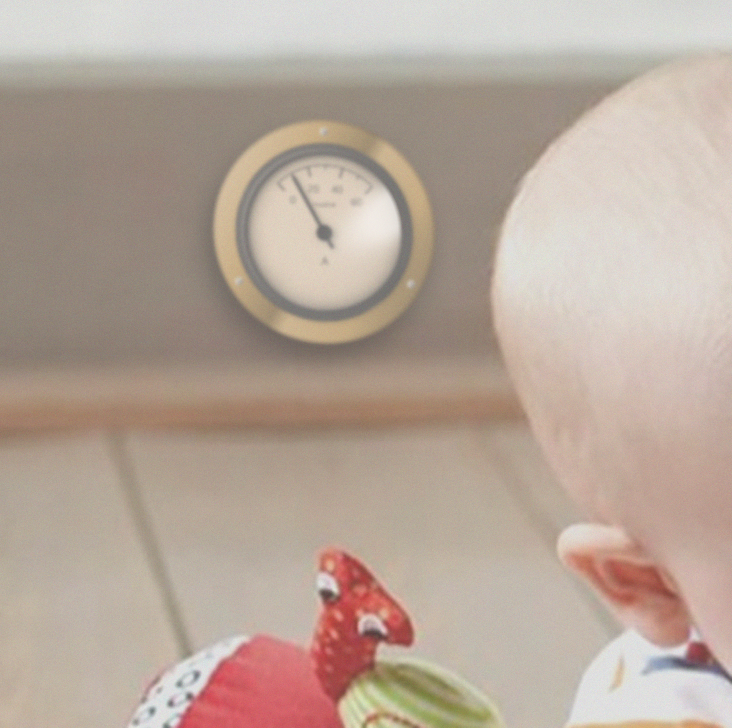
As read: 10A
